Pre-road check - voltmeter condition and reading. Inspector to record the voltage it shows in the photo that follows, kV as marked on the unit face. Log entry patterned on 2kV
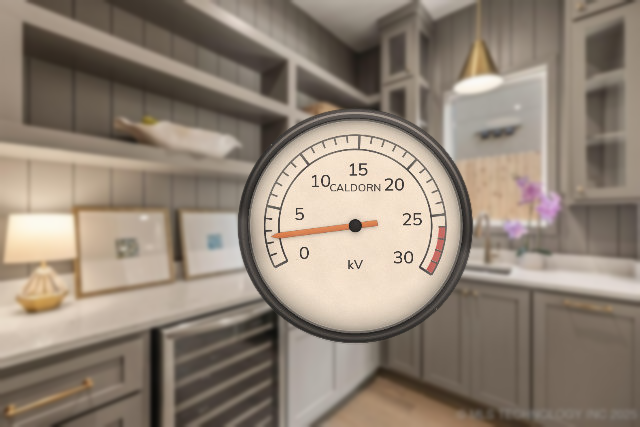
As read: 2.5kV
